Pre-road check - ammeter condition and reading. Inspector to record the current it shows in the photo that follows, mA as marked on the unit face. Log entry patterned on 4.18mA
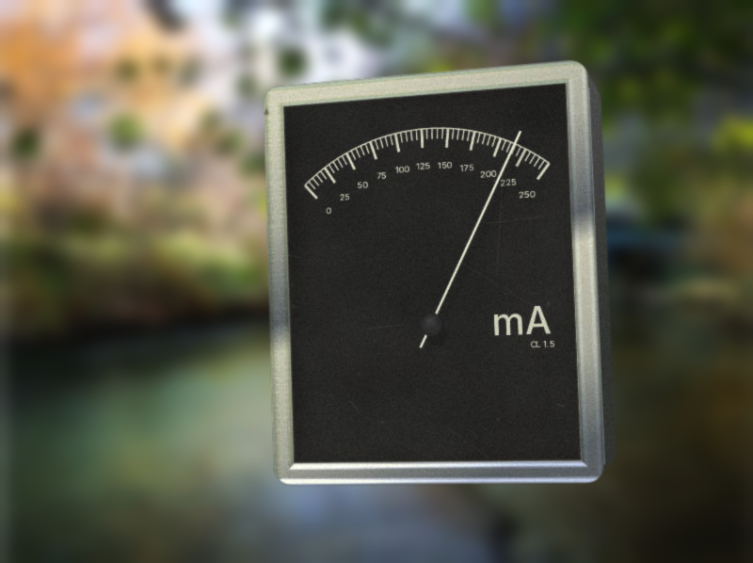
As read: 215mA
